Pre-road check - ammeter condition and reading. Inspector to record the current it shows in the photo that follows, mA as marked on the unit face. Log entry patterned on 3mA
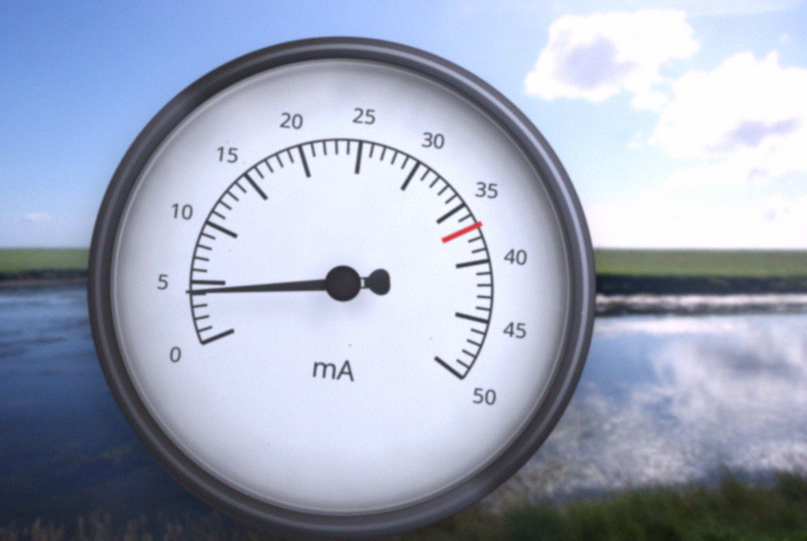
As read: 4mA
